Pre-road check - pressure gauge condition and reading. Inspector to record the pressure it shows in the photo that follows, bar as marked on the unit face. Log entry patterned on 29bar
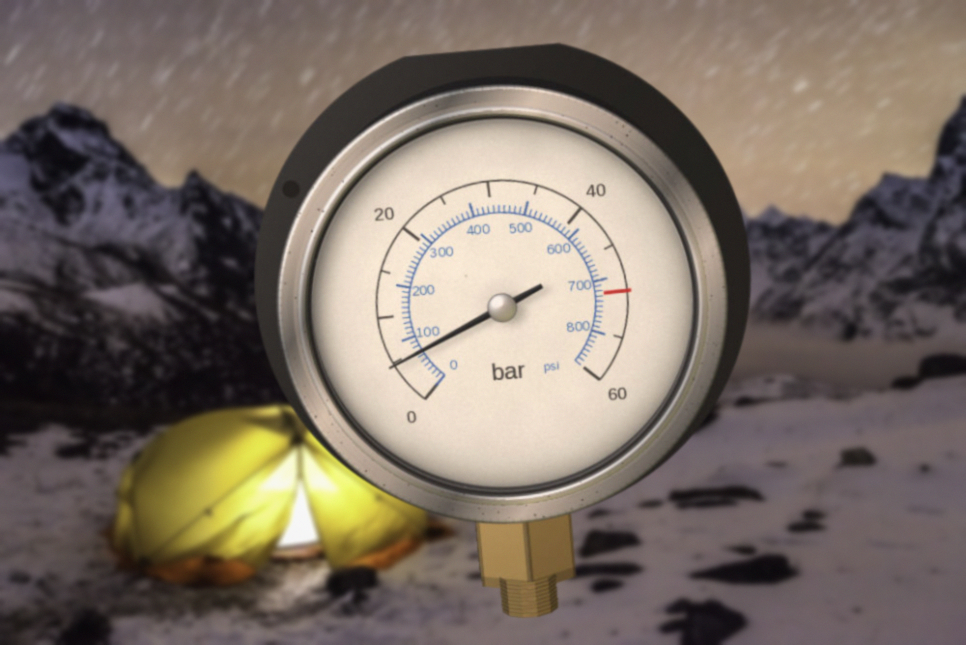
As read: 5bar
